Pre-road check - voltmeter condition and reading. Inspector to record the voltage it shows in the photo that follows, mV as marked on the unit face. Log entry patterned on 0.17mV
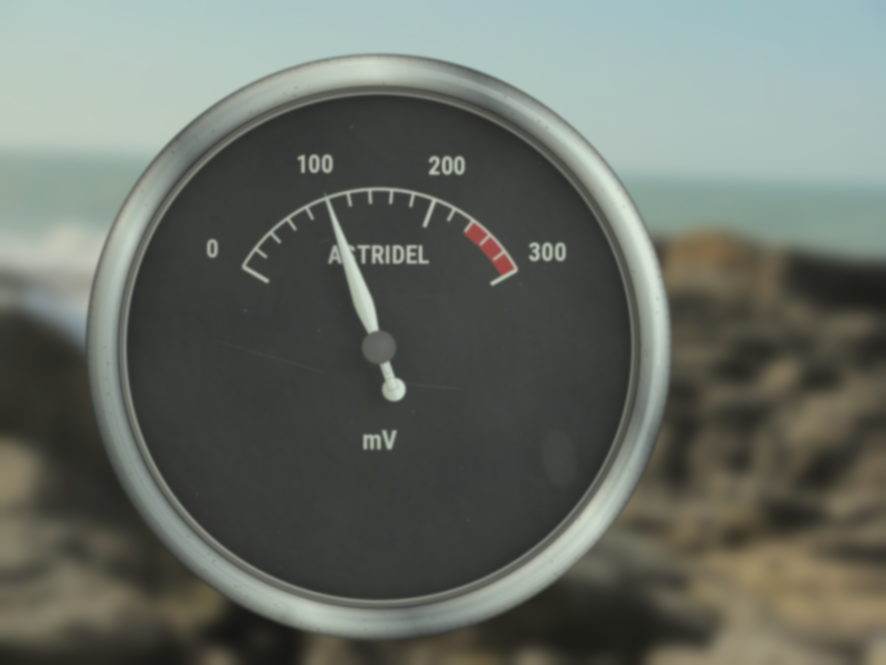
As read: 100mV
